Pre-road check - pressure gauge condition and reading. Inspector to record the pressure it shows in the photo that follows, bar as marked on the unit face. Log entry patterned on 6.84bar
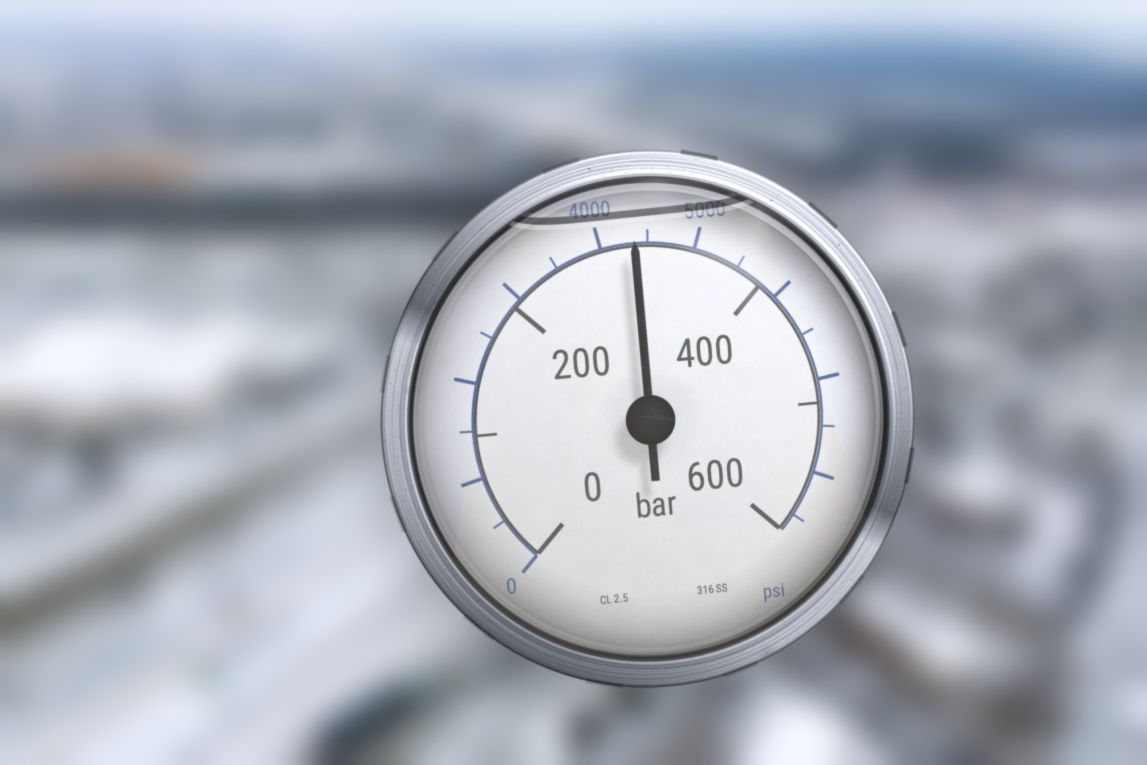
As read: 300bar
